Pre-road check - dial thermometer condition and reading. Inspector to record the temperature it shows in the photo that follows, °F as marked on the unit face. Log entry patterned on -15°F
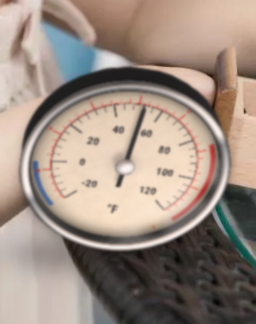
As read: 52°F
